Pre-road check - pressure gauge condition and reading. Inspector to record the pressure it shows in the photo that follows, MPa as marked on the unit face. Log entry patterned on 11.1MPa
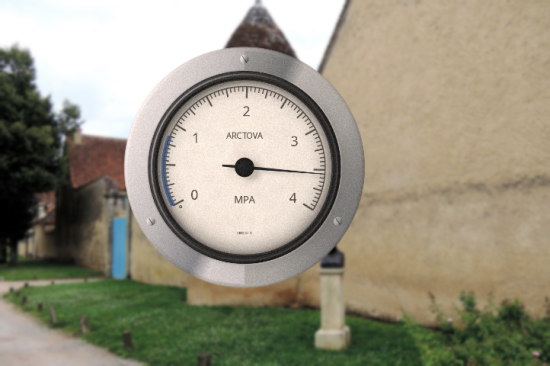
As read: 3.55MPa
